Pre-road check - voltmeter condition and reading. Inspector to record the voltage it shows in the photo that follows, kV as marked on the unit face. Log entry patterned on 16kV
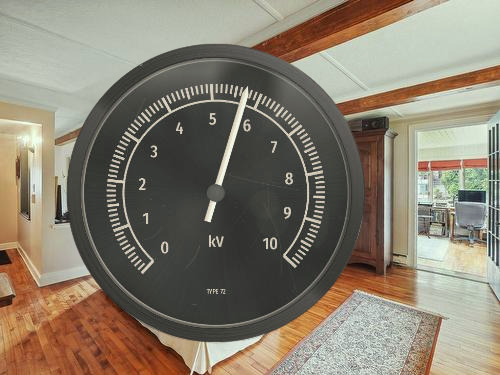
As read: 5.7kV
